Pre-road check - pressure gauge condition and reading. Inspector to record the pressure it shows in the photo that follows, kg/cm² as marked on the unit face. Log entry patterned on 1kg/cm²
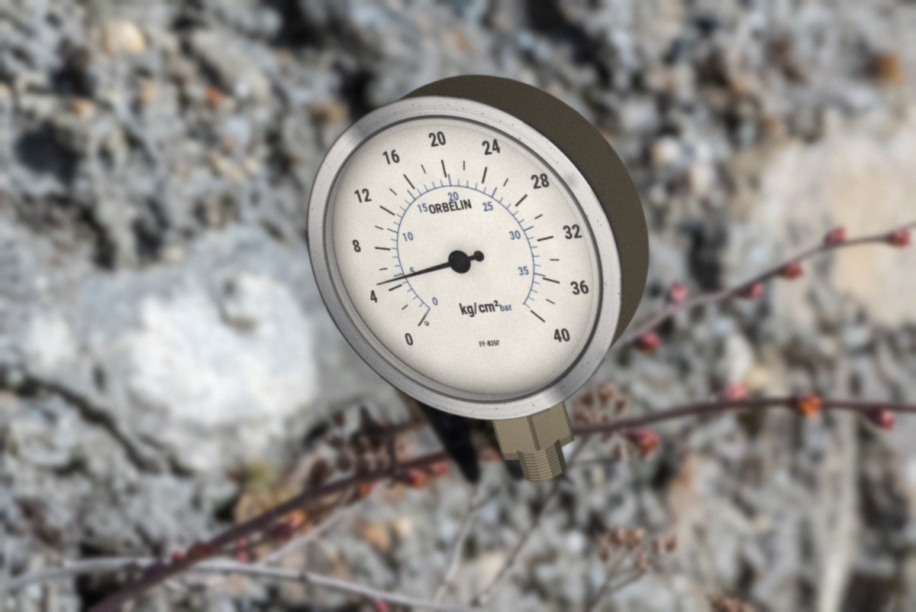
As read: 5kg/cm²
